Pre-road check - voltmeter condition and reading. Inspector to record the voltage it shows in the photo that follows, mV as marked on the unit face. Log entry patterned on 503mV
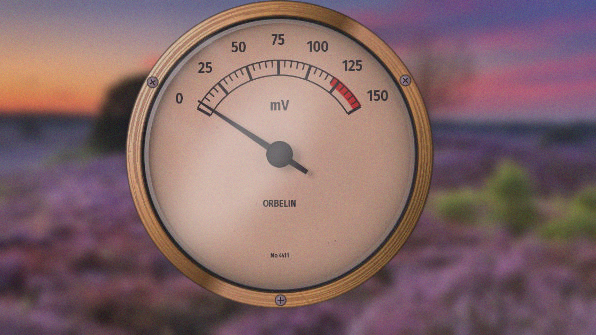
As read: 5mV
